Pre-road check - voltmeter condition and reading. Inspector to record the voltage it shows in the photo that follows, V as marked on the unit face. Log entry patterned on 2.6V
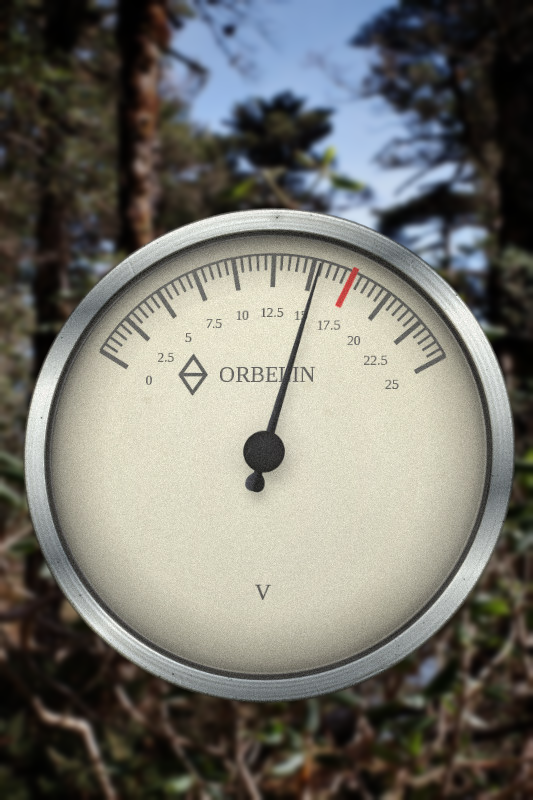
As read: 15.5V
